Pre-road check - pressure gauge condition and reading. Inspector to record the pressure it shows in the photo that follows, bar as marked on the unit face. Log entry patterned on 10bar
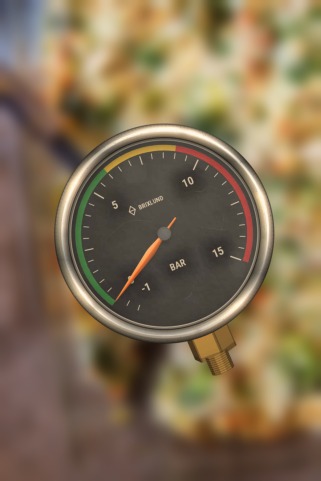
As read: 0bar
